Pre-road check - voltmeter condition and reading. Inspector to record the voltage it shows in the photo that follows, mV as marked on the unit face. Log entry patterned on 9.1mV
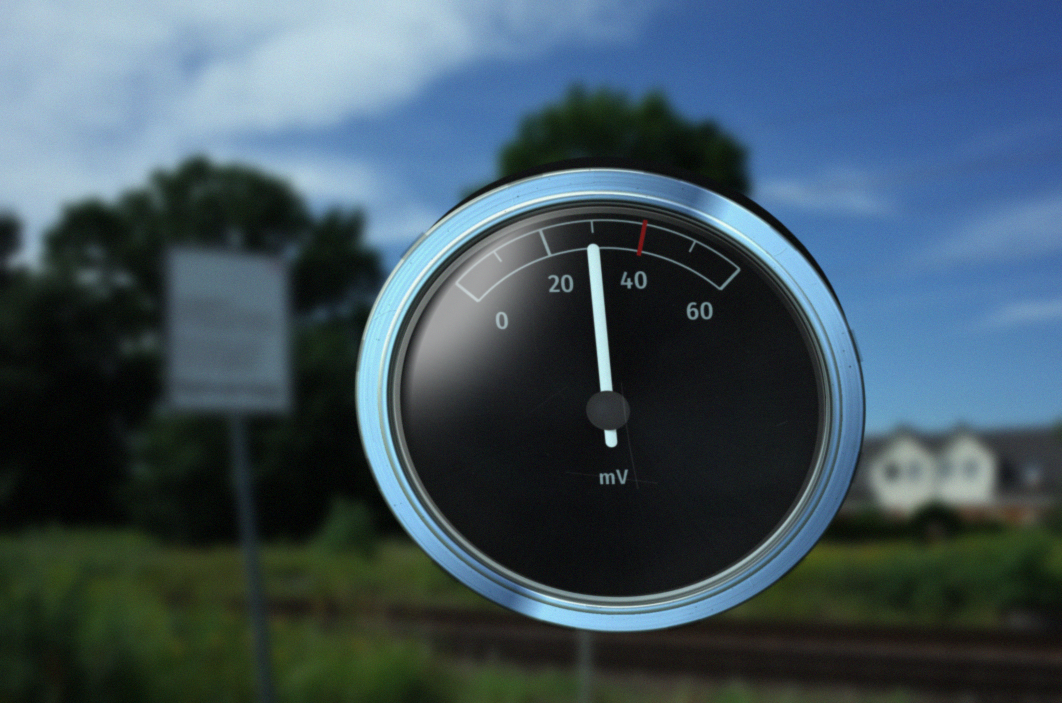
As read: 30mV
